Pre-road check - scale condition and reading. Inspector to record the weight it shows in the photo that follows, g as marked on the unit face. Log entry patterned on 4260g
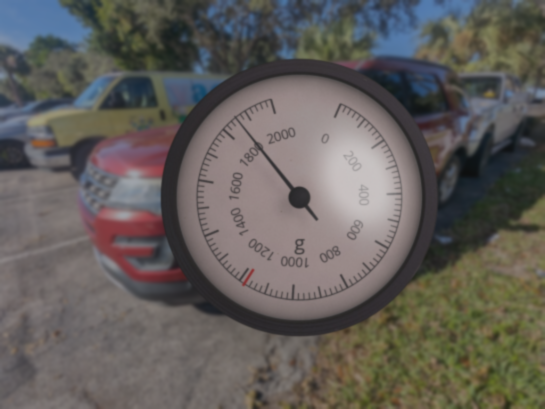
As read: 1860g
